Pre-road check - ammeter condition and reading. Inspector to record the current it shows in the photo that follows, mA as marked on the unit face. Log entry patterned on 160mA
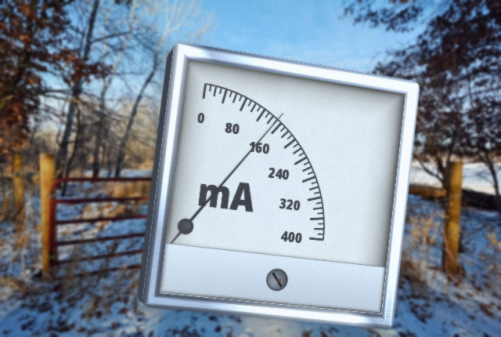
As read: 150mA
